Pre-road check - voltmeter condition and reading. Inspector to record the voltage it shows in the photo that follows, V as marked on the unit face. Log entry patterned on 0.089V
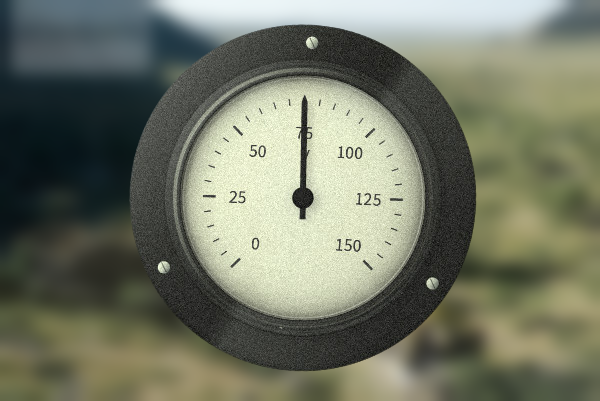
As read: 75V
